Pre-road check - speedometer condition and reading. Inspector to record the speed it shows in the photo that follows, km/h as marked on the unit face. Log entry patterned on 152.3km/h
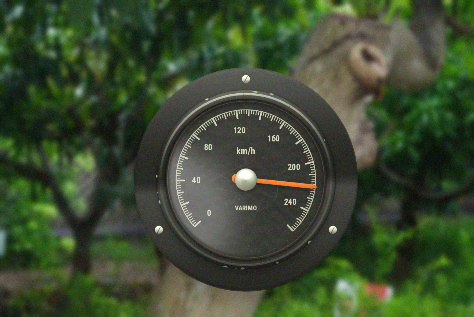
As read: 220km/h
